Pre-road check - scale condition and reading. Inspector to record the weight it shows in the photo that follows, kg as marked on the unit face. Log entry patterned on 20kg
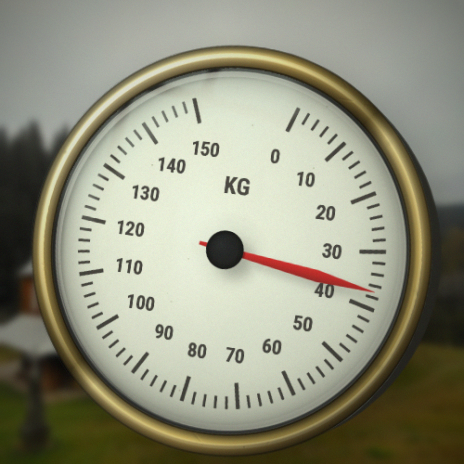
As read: 37kg
